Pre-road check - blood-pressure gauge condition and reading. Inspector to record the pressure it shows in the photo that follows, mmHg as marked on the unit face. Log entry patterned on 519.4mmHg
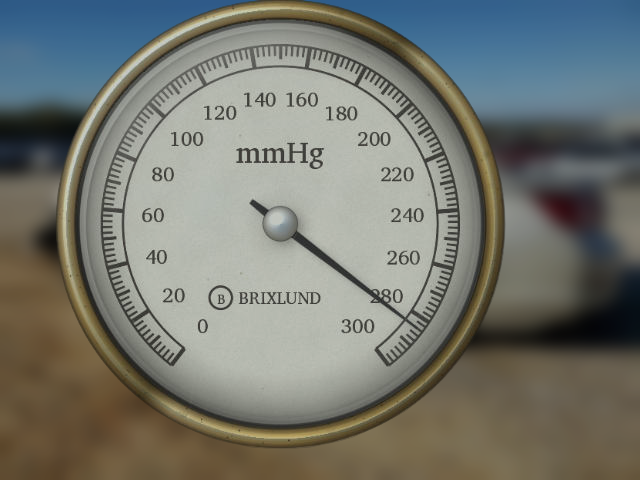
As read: 284mmHg
